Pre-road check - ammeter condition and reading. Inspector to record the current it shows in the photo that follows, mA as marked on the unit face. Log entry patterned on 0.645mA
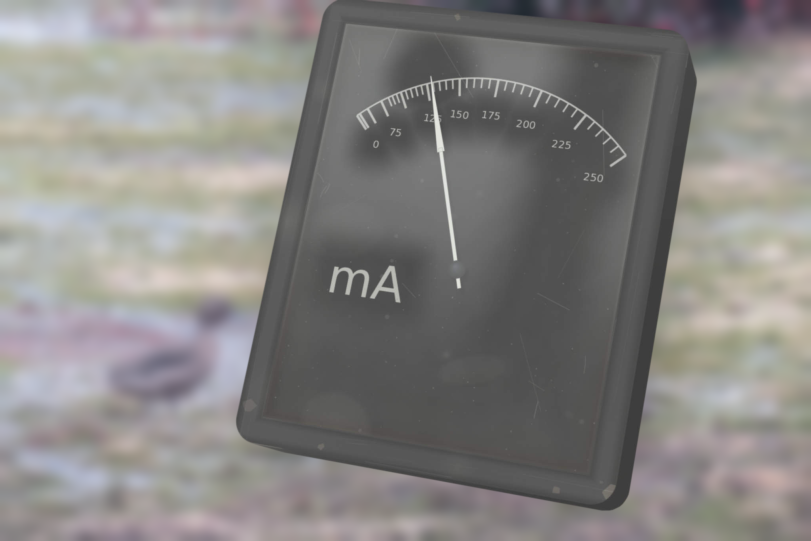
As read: 130mA
